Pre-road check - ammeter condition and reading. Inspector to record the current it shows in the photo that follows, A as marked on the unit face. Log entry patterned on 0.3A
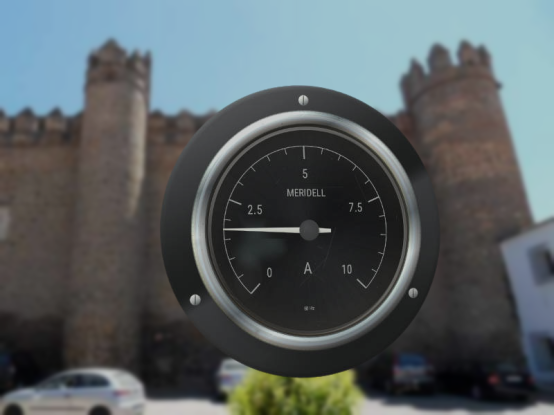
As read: 1.75A
